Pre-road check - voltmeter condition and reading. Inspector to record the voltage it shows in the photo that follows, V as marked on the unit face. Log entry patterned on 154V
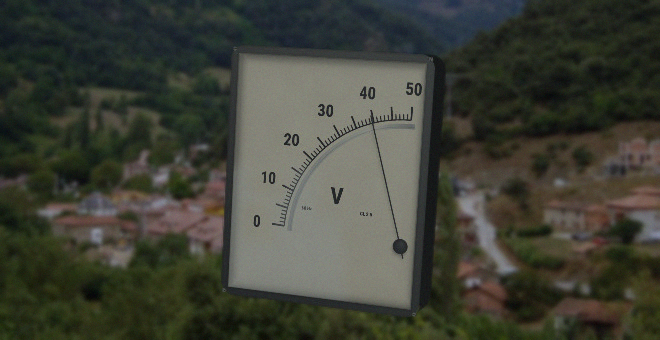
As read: 40V
